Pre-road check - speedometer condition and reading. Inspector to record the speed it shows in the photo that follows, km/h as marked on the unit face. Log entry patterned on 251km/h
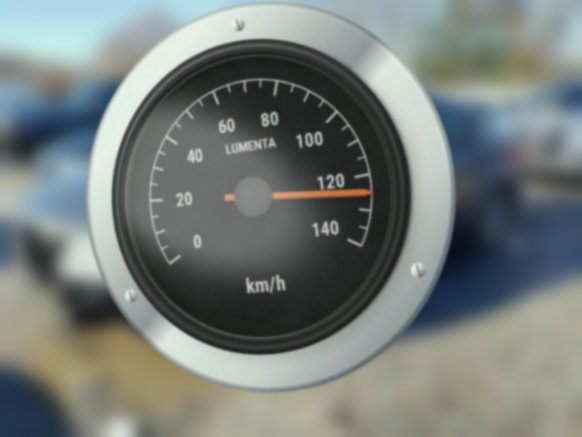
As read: 125km/h
